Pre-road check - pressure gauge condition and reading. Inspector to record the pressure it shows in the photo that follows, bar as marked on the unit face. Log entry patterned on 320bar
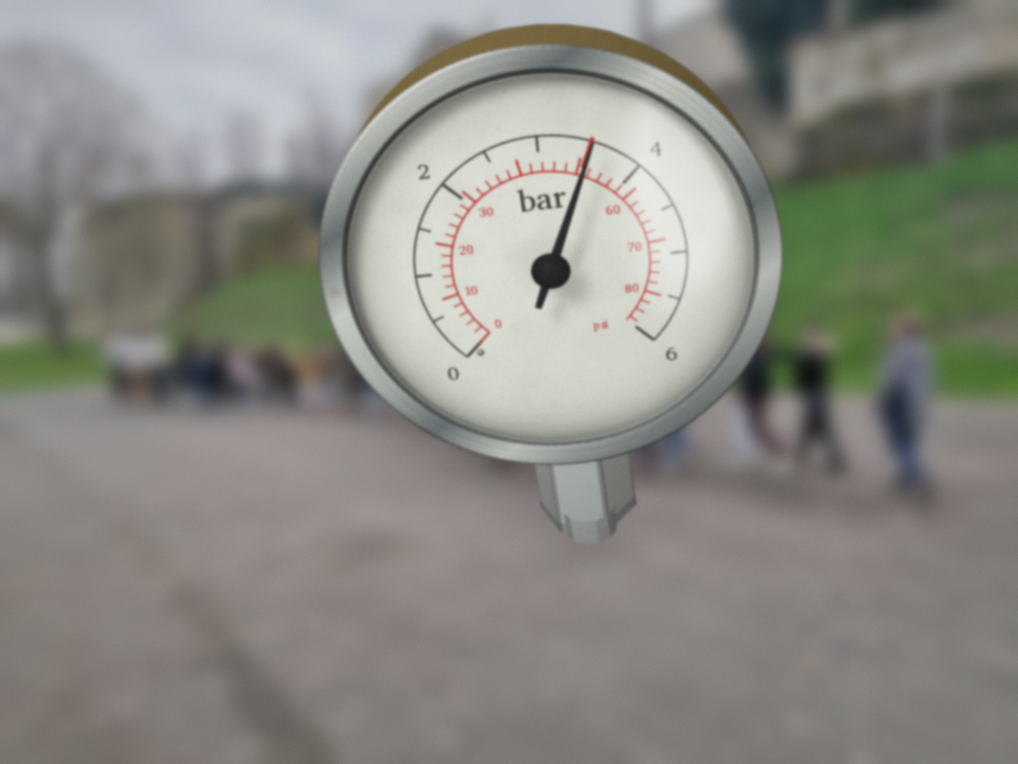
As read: 3.5bar
